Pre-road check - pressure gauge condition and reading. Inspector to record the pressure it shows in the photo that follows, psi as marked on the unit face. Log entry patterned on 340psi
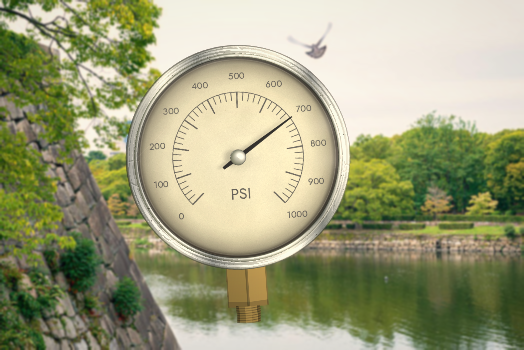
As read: 700psi
